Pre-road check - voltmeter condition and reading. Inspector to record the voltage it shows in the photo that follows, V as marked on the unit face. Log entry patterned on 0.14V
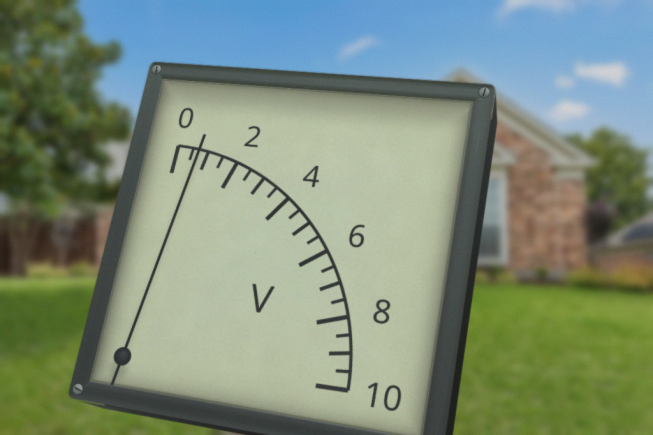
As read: 0.75V
